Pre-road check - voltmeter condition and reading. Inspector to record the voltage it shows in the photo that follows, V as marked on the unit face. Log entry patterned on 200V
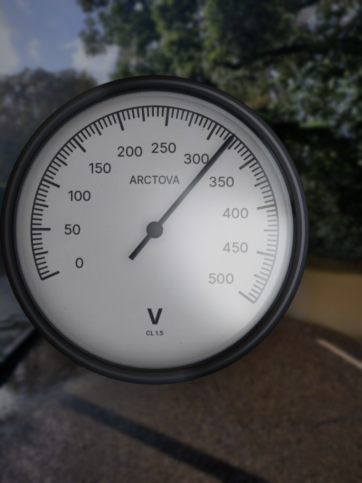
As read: 320V
